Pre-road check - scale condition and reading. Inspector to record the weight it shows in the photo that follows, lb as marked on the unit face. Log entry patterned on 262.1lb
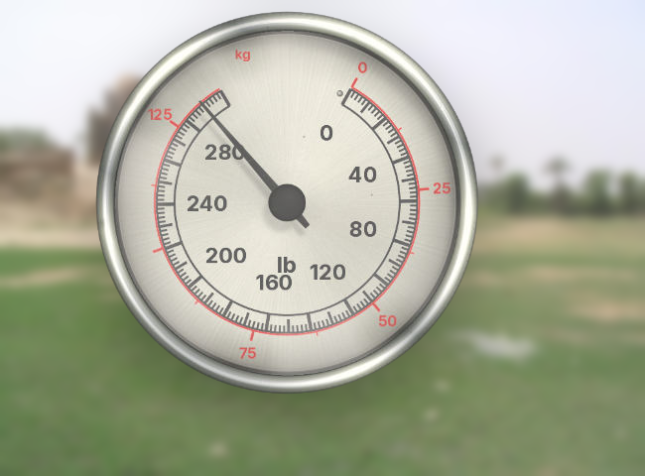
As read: 290lb
